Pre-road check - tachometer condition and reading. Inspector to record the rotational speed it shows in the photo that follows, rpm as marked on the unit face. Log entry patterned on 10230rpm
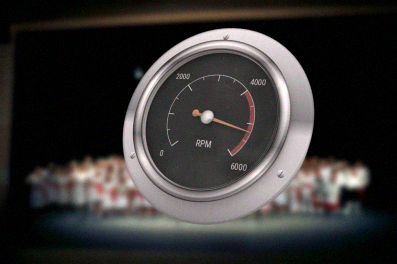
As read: 5250rpm
